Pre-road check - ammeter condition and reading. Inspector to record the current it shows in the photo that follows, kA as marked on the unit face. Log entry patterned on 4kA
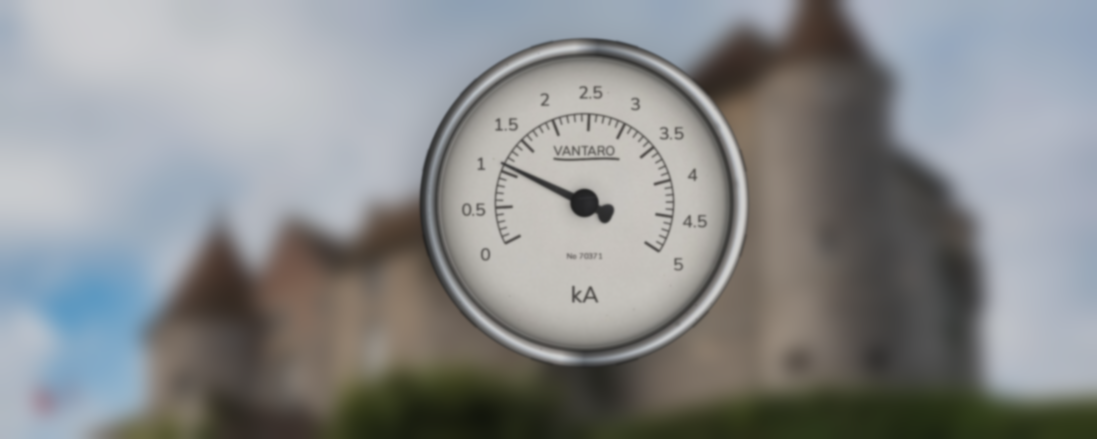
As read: 1.1kA
